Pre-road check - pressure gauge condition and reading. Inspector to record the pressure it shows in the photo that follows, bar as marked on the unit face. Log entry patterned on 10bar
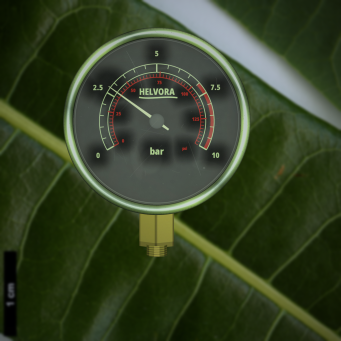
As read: 2.75bar
